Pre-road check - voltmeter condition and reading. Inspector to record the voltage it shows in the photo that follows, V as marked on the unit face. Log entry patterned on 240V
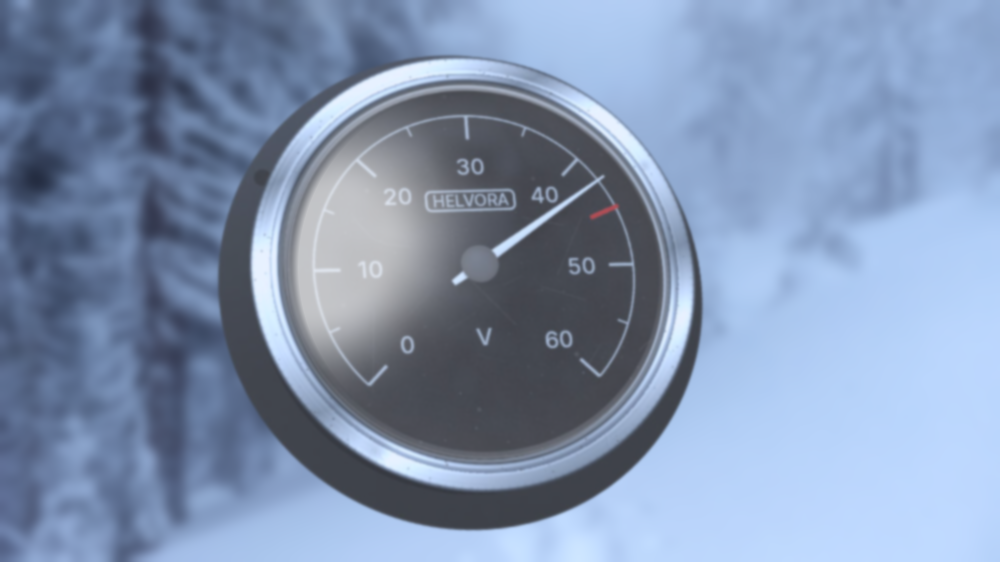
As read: 42.5V
